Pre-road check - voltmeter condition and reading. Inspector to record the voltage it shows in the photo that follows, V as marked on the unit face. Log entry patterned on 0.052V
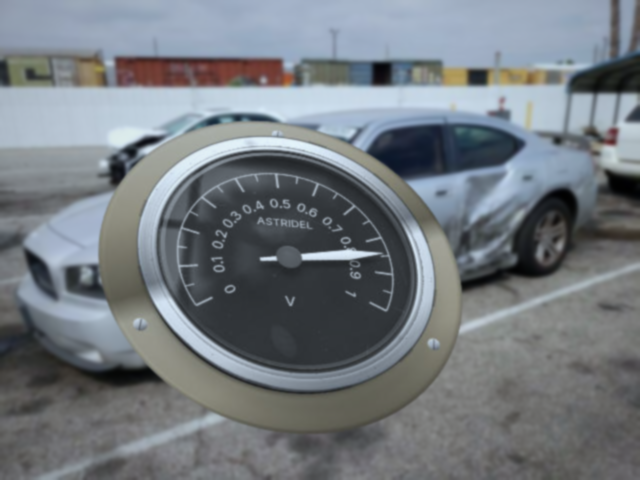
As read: 0.85V
